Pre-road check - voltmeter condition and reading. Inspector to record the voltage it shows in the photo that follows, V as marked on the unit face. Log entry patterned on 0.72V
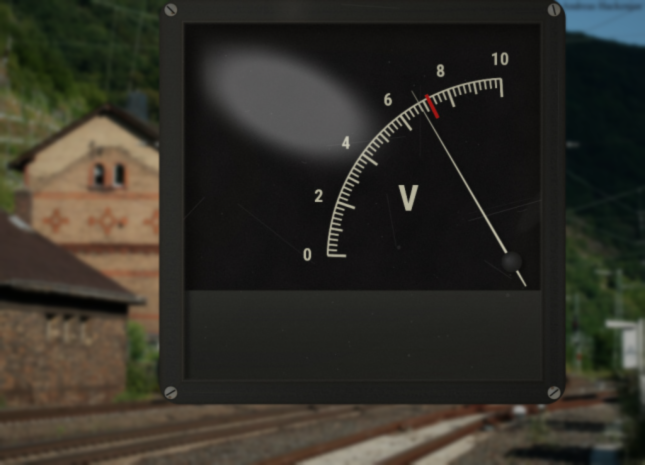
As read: 6.8V
